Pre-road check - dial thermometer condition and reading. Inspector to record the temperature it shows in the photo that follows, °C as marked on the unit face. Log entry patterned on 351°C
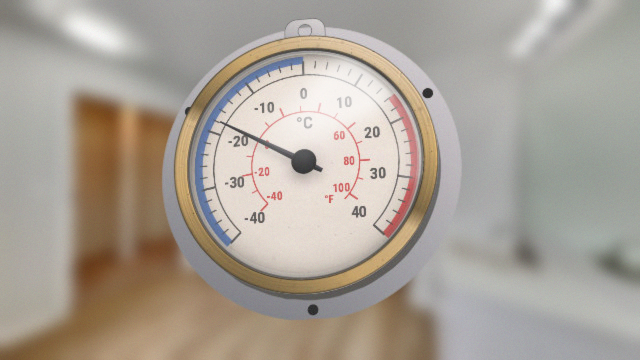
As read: -18°C
